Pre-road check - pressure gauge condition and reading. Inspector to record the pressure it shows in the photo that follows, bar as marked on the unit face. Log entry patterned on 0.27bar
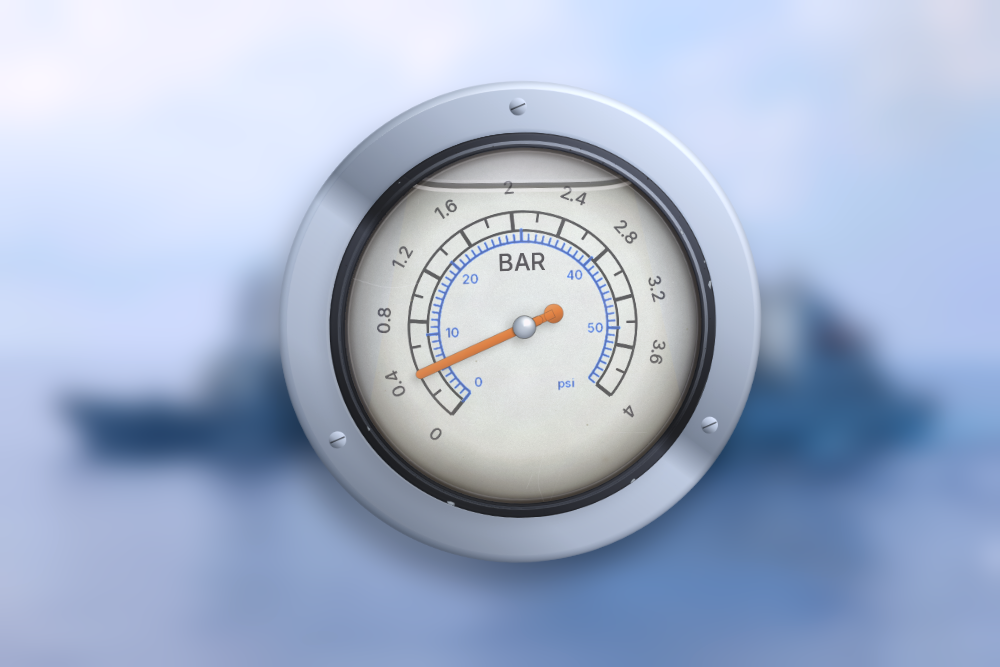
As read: 0.4bar
